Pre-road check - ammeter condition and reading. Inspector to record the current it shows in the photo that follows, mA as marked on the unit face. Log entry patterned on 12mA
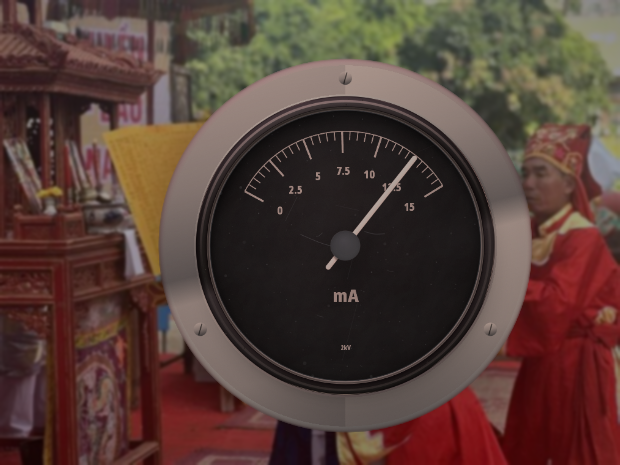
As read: 12.5mA
